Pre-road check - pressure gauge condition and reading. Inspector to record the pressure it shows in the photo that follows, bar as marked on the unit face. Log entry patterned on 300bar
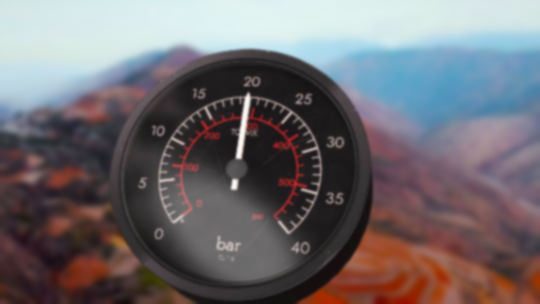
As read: 20bar
